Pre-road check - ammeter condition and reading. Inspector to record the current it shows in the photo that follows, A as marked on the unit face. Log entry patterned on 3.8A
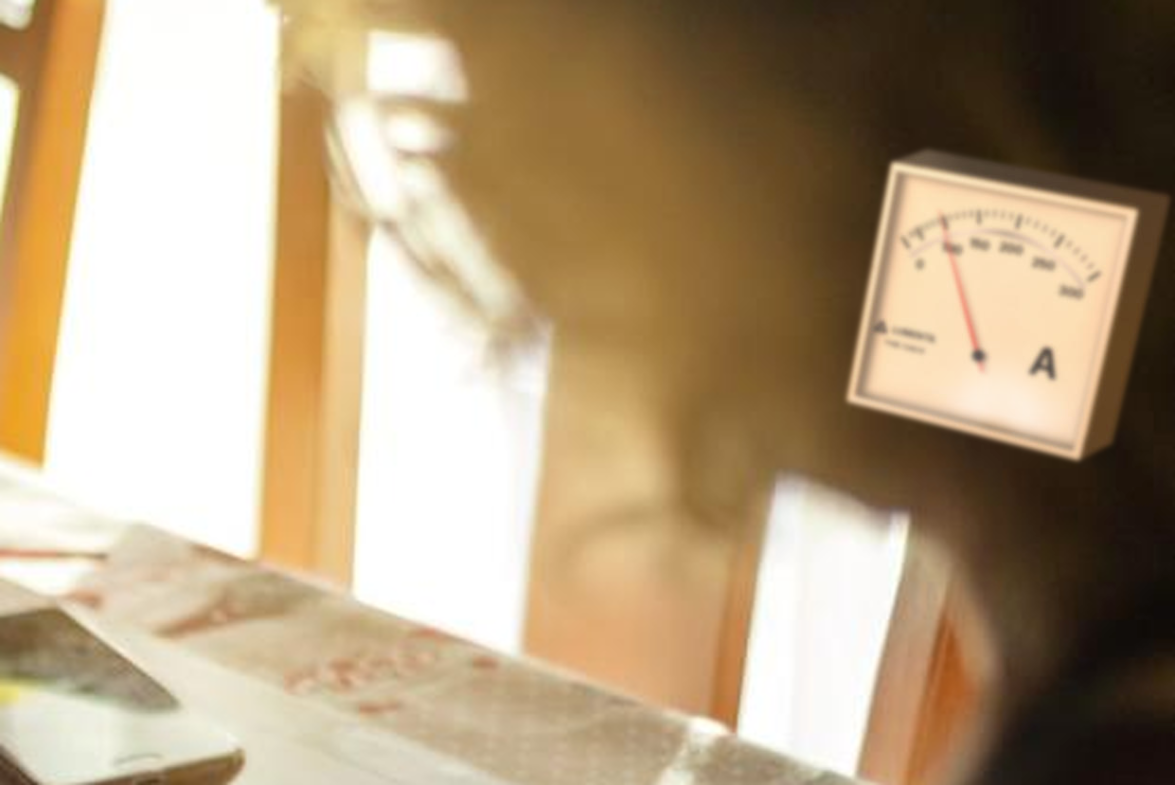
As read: 100A
